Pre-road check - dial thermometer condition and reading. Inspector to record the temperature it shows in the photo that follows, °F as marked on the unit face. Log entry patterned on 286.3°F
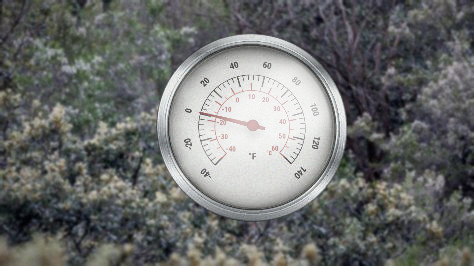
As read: 0°F
